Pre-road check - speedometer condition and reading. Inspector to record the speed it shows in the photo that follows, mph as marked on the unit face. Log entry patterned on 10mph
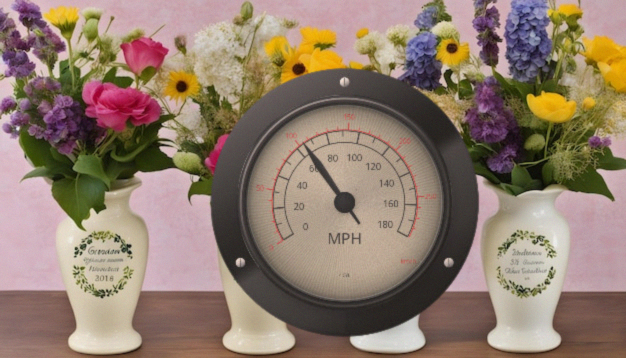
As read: 65mph
